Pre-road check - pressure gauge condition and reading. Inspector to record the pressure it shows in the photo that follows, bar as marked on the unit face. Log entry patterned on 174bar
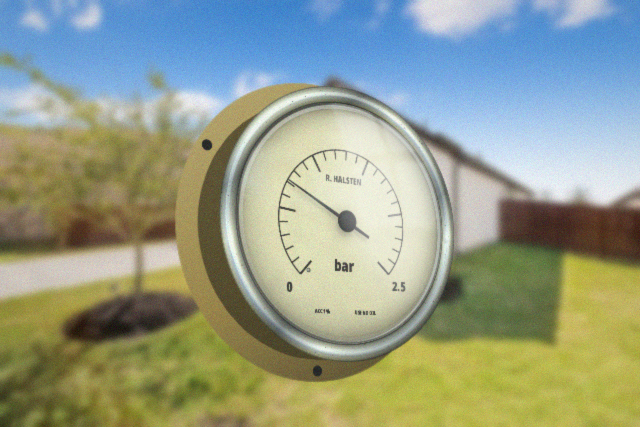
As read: 0.7bar
